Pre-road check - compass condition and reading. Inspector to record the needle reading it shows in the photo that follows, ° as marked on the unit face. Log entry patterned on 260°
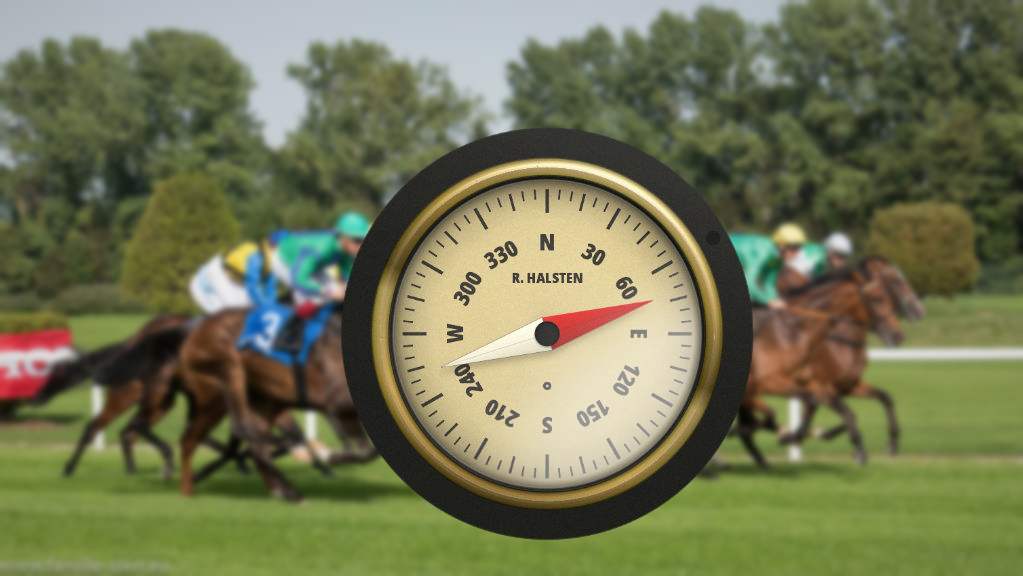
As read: 72.5°
